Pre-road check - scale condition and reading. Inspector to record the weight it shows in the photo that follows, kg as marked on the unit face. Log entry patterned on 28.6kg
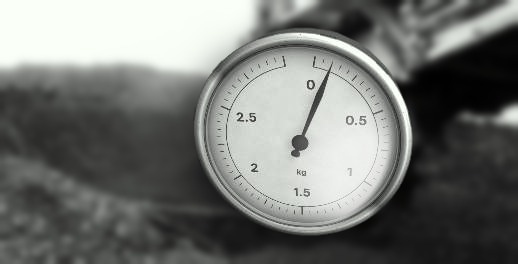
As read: 0.1kg
